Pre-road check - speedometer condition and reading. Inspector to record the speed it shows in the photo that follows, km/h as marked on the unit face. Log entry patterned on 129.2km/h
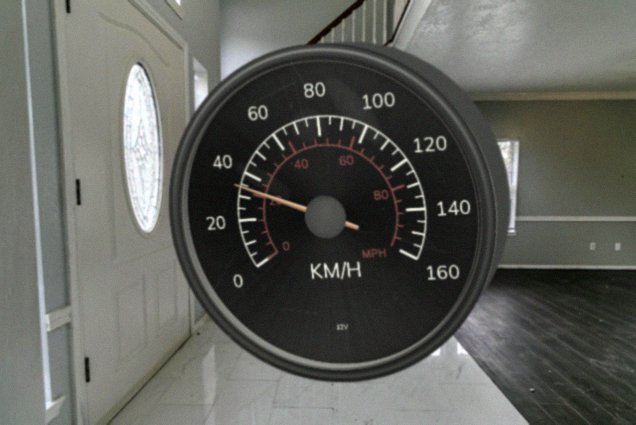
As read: 35km/h
